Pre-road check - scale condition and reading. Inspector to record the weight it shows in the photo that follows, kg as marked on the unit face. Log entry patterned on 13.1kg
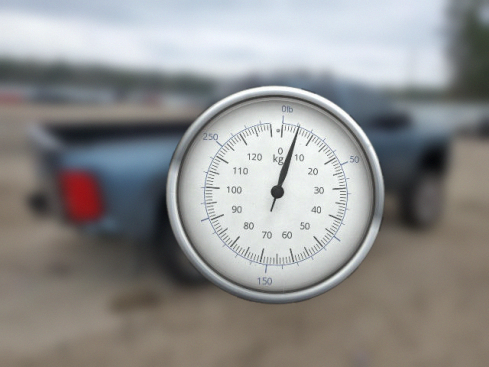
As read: 5kg
